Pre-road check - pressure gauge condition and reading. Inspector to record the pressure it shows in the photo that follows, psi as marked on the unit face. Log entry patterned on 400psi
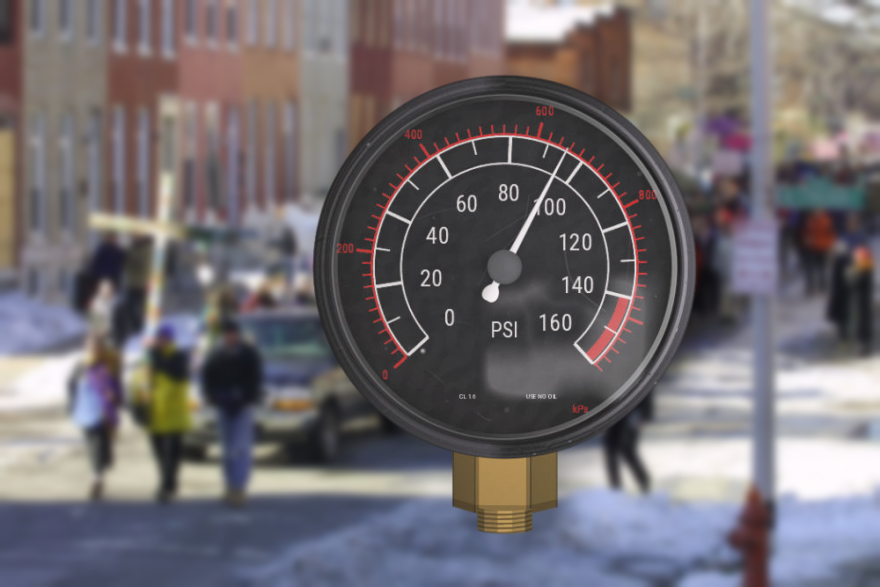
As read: 95psi
